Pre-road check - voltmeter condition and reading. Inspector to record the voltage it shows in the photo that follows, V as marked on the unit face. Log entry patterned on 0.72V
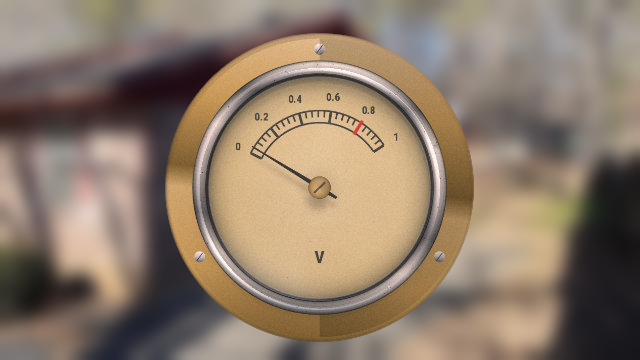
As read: 0.04V
